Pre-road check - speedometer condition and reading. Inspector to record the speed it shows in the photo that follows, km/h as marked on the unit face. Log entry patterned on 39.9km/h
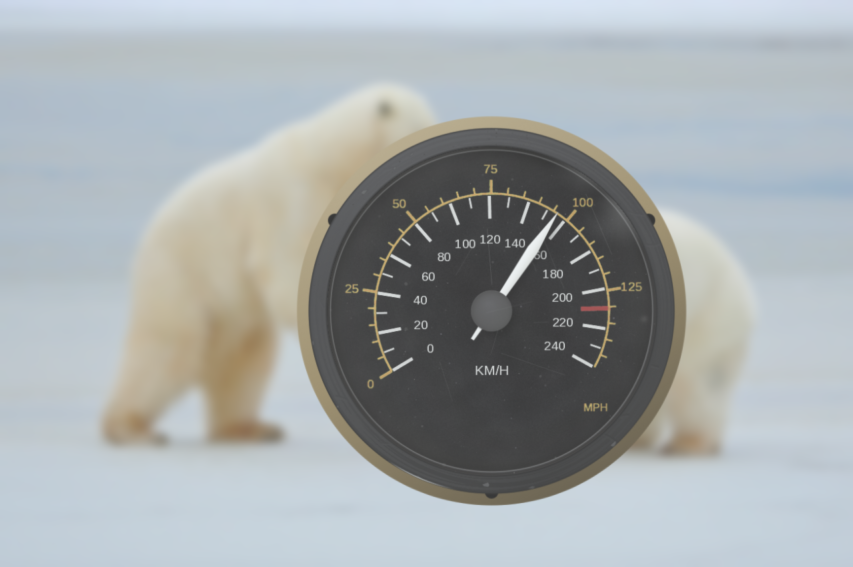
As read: 155km/h
